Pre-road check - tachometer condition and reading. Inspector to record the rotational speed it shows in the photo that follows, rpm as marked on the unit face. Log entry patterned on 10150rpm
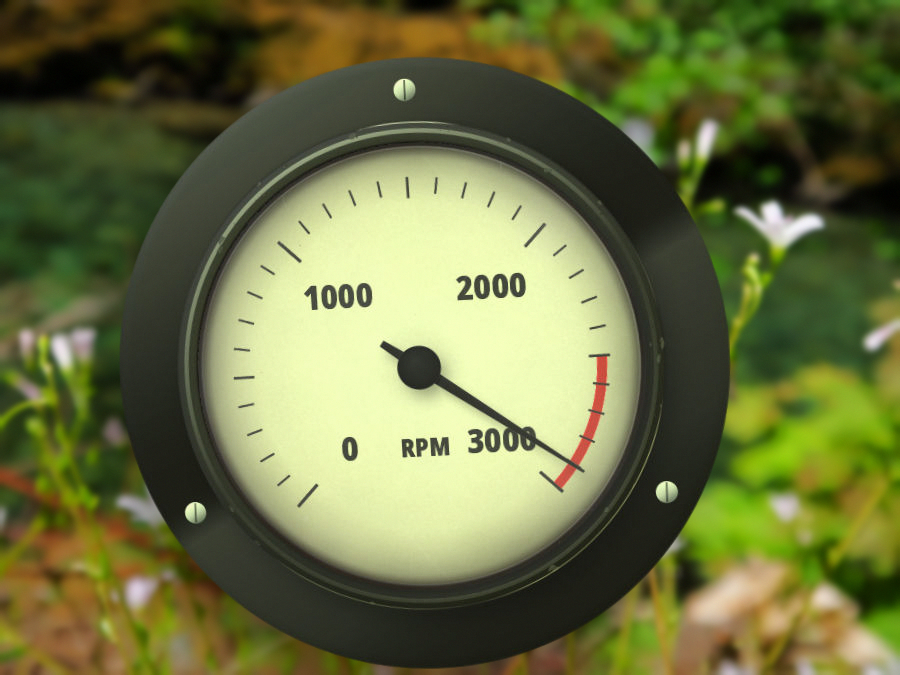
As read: 2900rpm
